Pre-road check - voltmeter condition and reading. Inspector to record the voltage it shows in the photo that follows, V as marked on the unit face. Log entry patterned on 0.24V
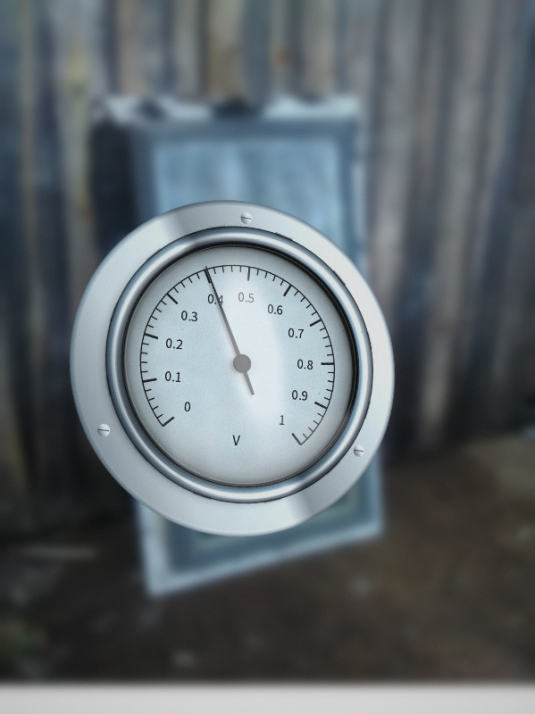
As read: 0.4V
